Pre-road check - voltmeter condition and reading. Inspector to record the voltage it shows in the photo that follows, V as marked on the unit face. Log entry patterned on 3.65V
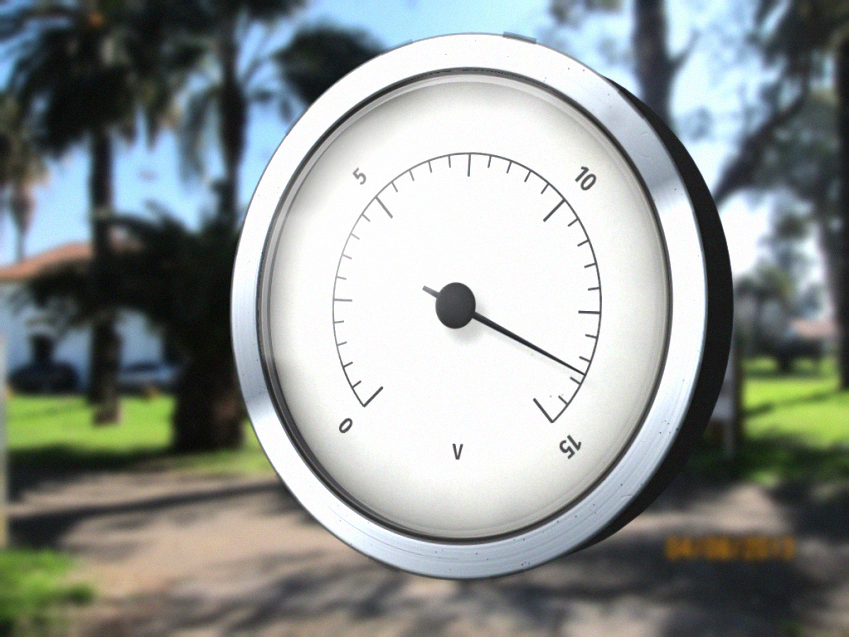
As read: 13.75V
